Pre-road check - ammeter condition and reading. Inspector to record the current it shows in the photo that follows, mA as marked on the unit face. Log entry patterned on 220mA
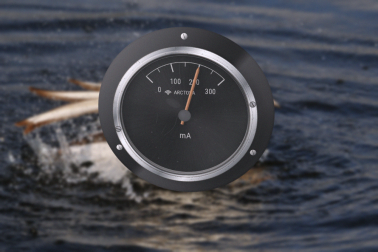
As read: 200mA
